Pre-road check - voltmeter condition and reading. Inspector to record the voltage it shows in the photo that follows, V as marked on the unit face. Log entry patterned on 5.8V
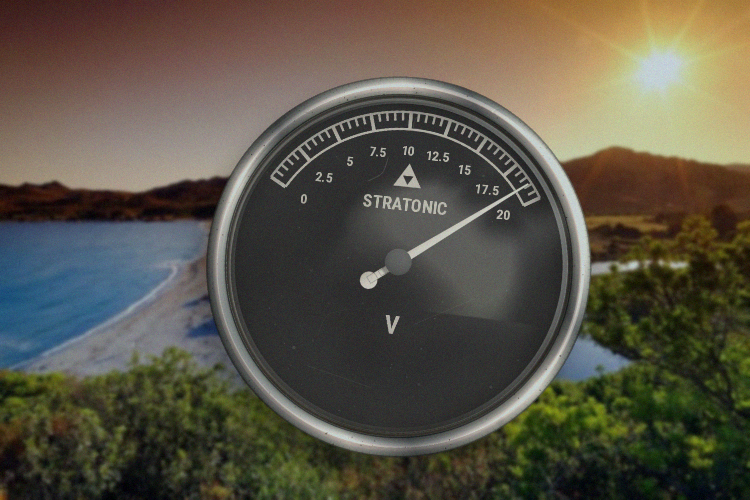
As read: 19V
